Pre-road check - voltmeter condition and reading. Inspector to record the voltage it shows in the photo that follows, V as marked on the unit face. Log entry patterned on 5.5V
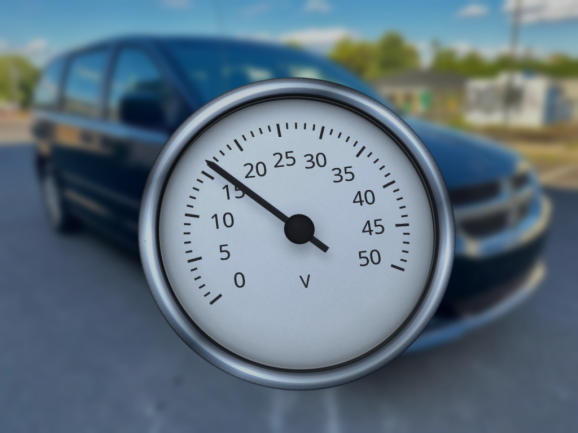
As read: 16V
